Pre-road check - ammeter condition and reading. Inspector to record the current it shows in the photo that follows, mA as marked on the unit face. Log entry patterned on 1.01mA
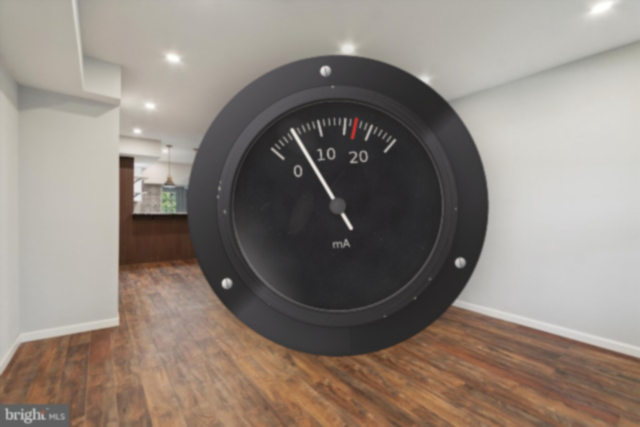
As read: 5mA
